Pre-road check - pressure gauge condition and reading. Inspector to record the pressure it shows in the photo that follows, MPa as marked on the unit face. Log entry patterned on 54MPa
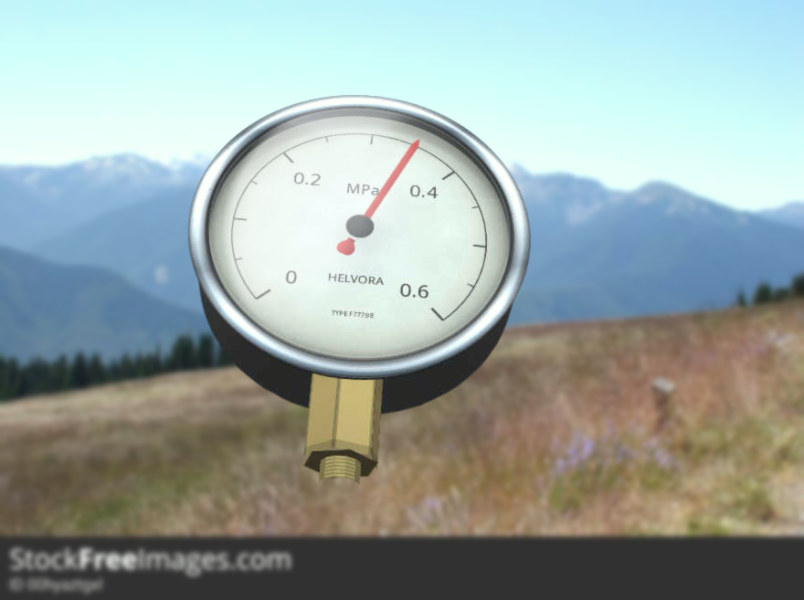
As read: 0.35MPa
